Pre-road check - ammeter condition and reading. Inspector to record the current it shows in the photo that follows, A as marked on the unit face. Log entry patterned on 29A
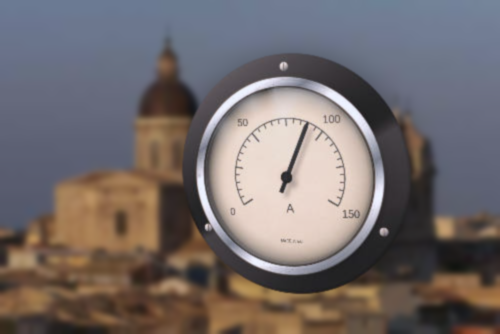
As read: 90A
